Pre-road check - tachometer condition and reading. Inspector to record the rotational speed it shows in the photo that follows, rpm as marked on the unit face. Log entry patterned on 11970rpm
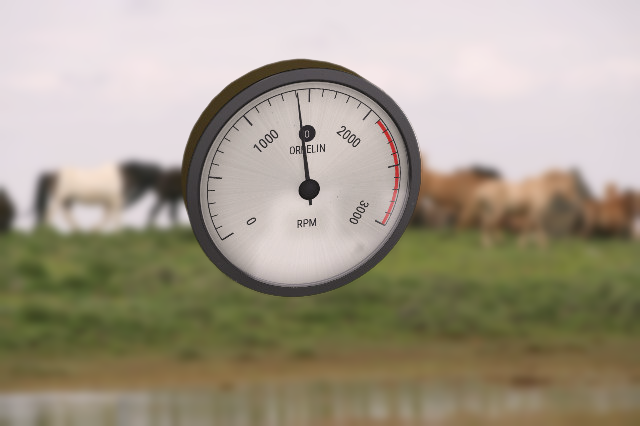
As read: 1400rpm
